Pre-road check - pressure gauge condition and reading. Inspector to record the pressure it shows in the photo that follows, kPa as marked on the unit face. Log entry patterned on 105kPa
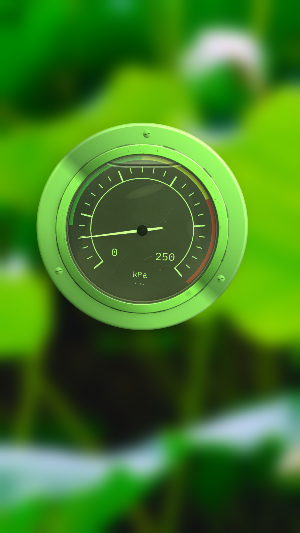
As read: 30kPa
